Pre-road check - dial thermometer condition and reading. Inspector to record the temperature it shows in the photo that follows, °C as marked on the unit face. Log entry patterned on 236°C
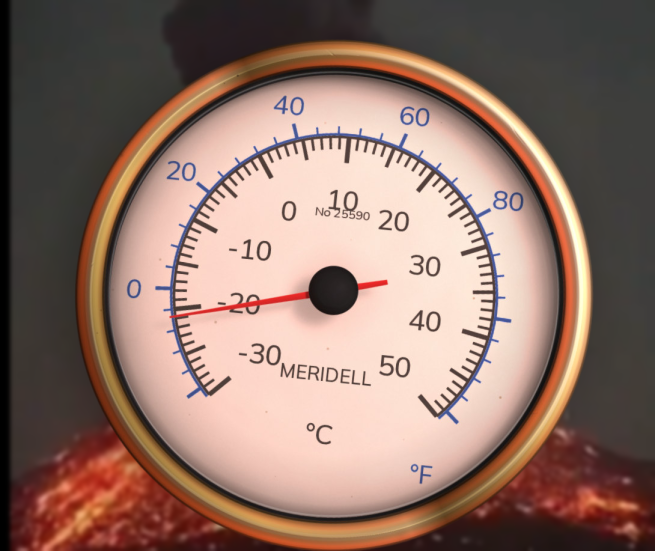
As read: -21°C
